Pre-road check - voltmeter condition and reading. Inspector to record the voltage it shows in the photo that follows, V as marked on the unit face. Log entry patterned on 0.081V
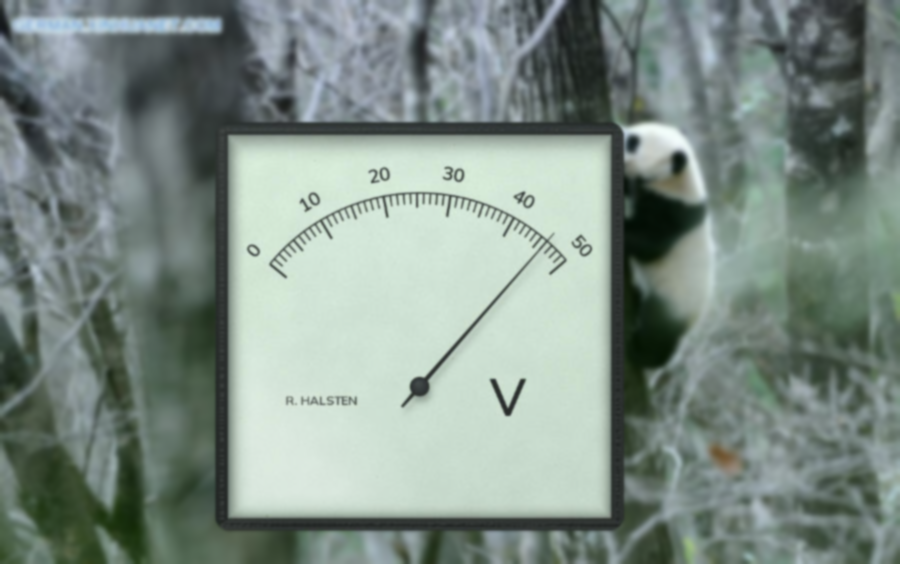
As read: 46V
